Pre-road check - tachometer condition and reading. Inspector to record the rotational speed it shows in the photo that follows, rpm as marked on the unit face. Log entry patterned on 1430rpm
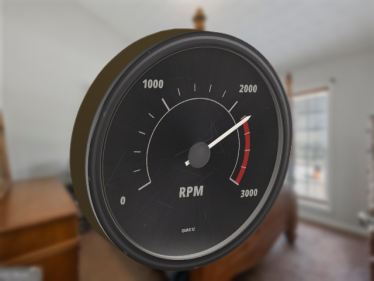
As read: 2200rpm
